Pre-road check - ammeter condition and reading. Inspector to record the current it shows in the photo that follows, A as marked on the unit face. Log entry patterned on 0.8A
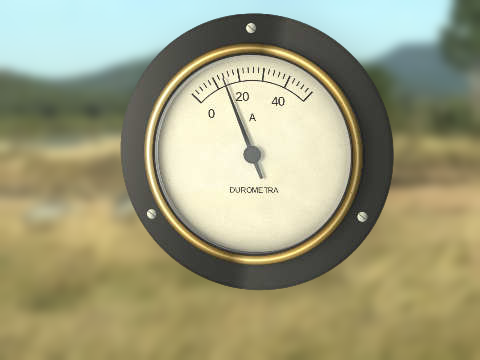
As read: 14A
